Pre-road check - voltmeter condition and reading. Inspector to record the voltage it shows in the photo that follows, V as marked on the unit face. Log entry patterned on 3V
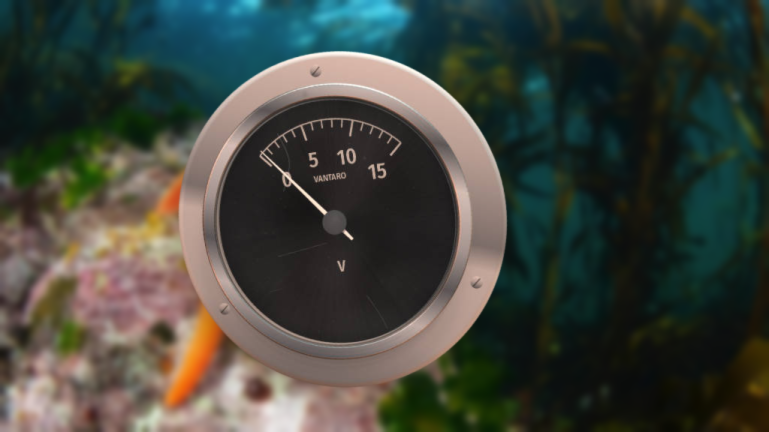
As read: 0.5V
